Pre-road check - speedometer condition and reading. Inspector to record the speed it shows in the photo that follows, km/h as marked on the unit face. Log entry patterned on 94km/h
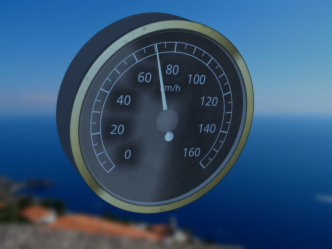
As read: 70km/h
